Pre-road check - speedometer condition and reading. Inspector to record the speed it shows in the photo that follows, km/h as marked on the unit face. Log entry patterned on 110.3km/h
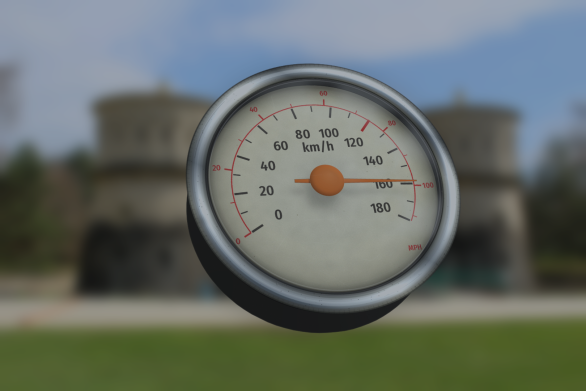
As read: 160km/h
